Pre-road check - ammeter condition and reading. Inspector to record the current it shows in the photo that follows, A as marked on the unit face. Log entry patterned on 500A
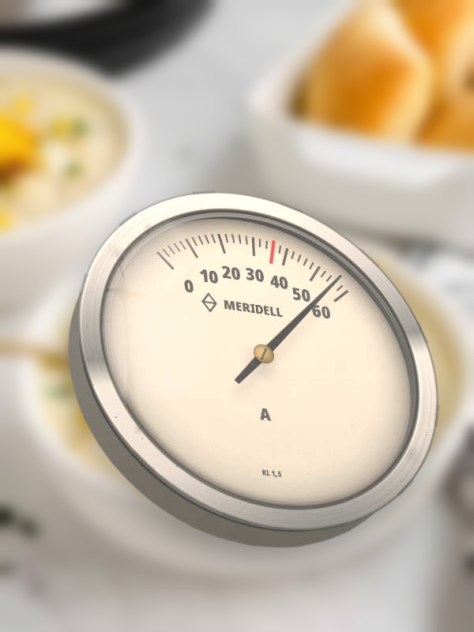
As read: 56A
